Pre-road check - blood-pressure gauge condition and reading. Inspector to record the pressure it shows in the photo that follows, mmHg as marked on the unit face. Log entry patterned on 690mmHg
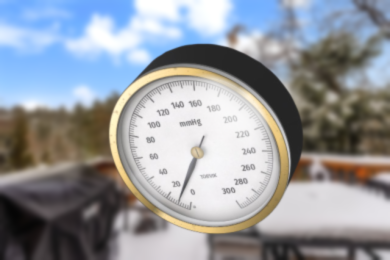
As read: 10mmHg
